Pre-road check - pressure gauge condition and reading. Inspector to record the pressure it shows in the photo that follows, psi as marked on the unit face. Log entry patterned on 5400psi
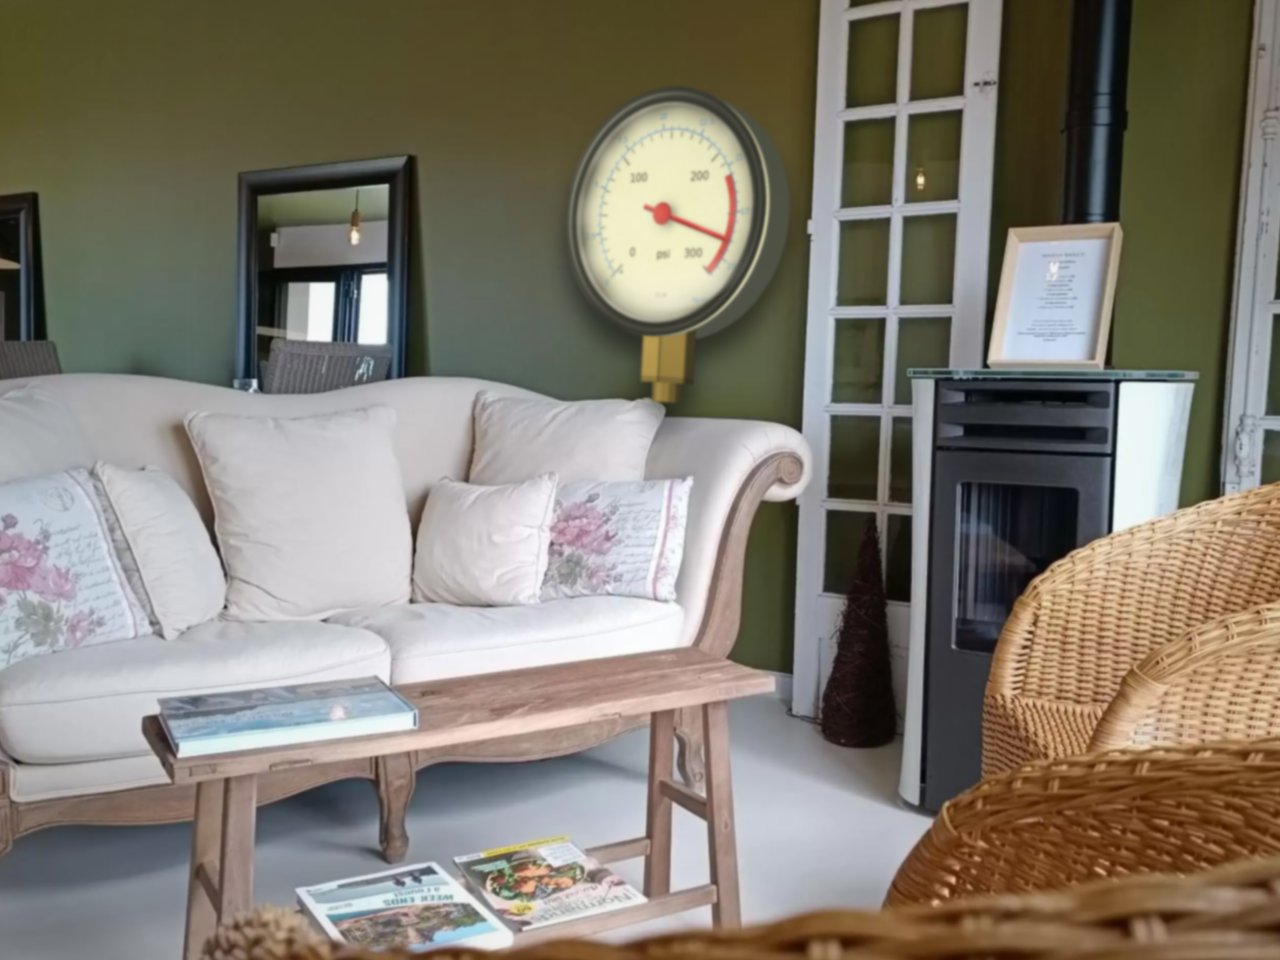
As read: 270psi
